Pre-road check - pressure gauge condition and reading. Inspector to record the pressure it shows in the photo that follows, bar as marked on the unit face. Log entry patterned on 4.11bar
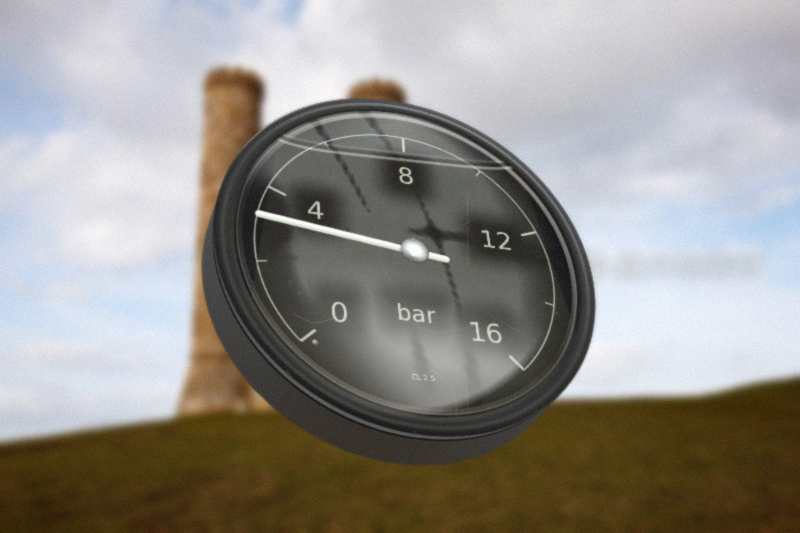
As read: 3bar
